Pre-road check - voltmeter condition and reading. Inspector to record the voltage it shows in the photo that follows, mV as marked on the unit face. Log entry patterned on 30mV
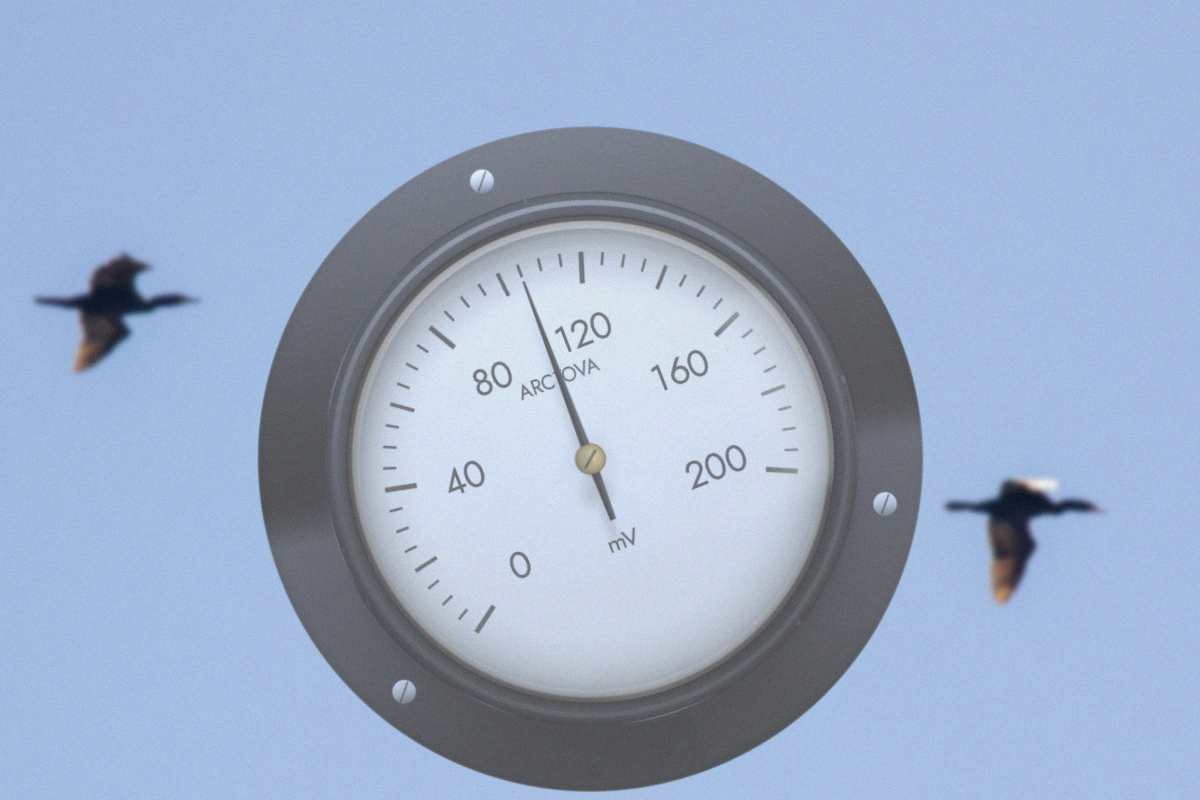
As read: 105mV
